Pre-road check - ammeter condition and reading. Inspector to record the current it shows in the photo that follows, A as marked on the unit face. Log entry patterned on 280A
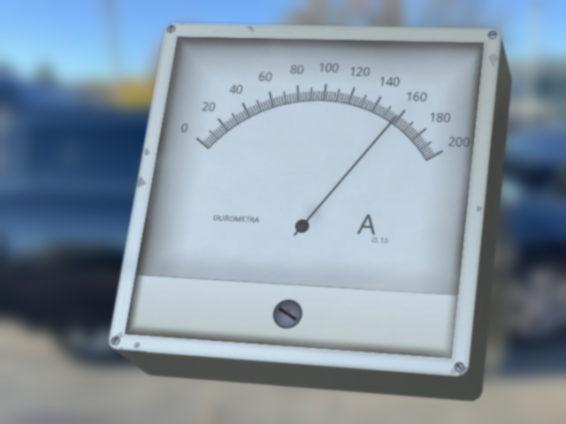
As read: 160A
